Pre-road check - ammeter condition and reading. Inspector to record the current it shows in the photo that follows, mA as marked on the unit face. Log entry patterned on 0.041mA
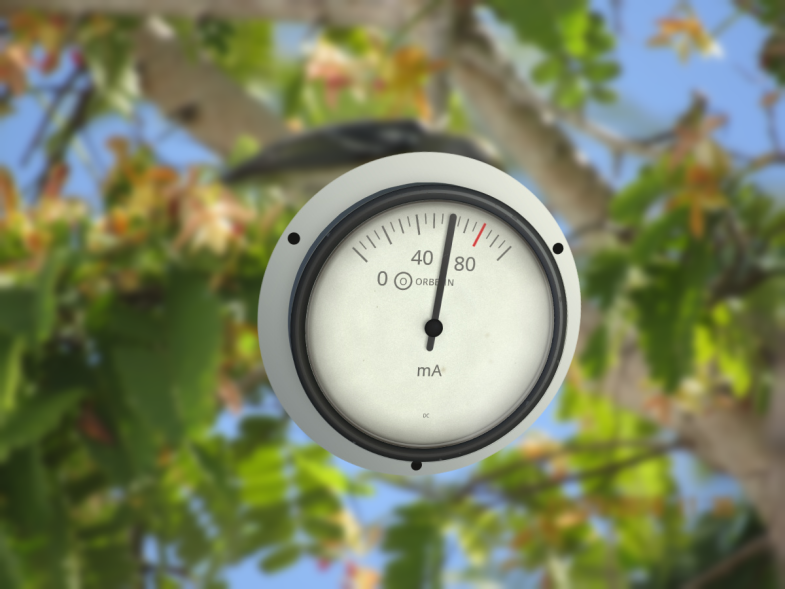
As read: 60mA
